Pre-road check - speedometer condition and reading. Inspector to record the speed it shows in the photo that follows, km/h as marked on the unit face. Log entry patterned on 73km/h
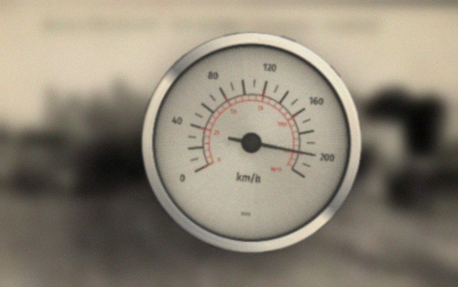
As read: 200km/h
